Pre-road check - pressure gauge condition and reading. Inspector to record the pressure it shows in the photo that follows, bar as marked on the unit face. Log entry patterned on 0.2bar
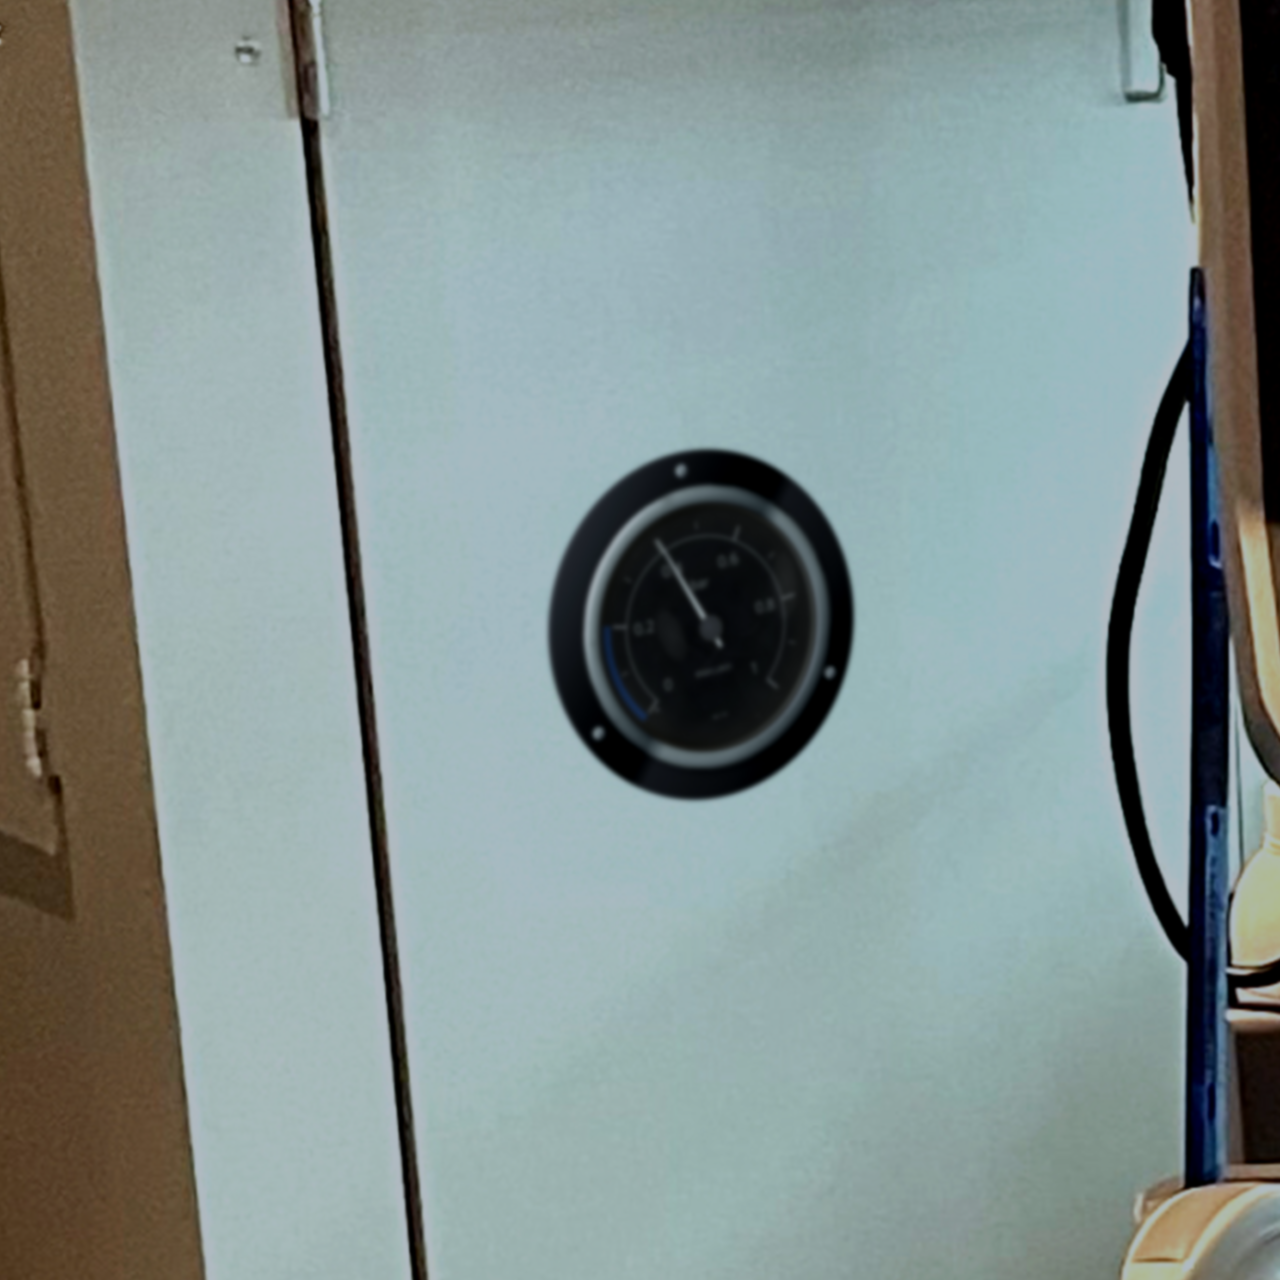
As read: 0.4bar
